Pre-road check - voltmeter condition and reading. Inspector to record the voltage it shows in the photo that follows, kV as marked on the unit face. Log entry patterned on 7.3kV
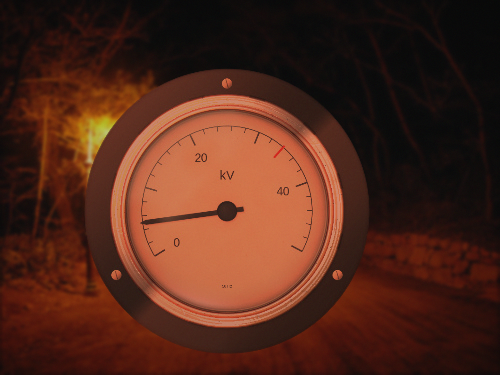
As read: 5kV
